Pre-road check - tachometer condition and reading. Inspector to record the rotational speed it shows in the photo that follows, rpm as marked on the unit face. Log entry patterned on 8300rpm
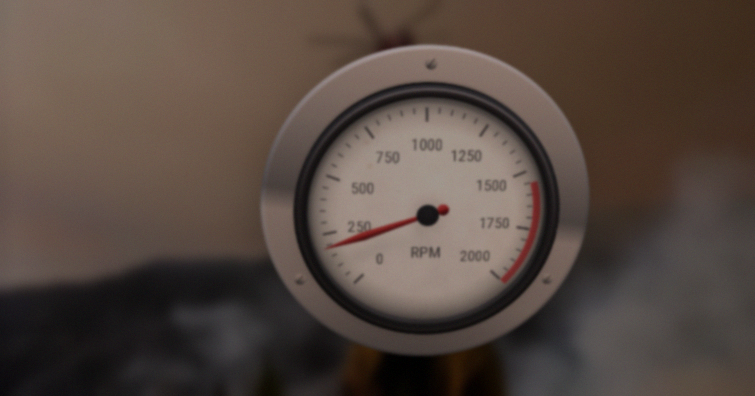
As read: 200rpm
